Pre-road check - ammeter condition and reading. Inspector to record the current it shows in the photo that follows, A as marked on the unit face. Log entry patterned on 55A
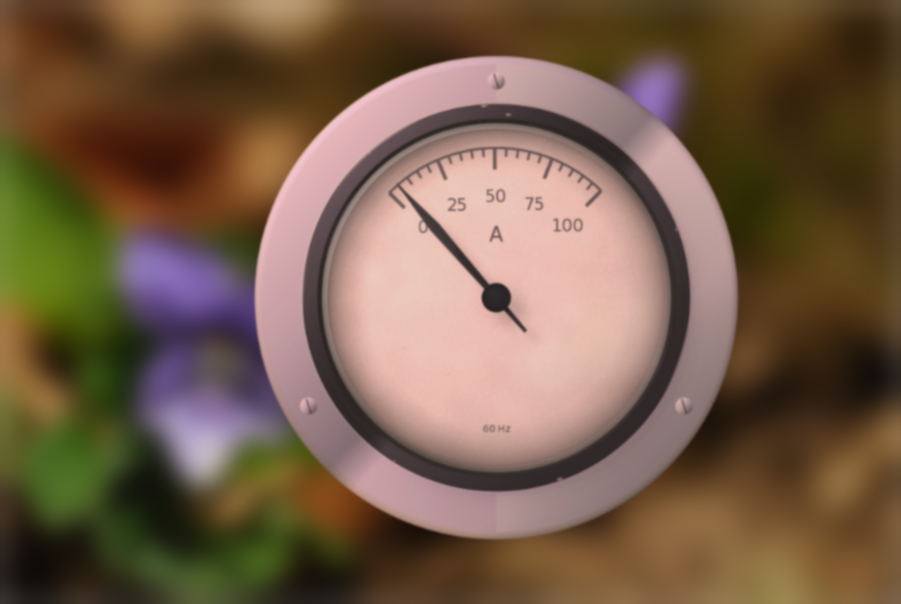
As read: 5A
